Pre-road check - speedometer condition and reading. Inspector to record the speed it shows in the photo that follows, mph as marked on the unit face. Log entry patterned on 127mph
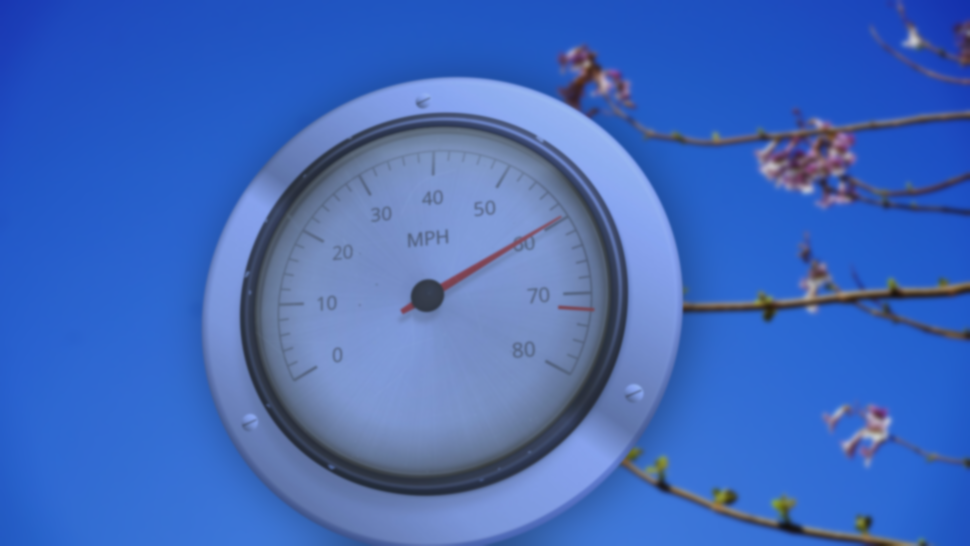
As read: 60mph
